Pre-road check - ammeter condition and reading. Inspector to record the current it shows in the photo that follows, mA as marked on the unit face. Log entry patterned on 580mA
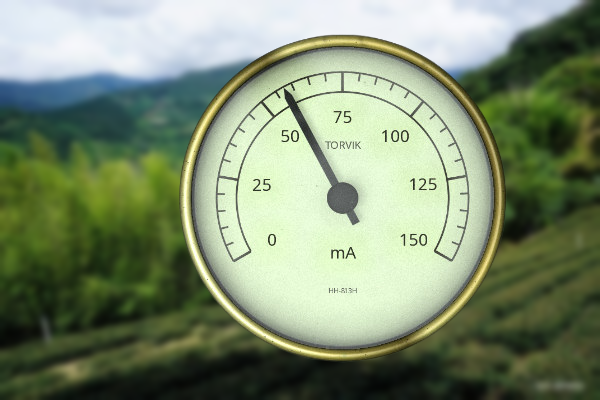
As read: 57.5mA
